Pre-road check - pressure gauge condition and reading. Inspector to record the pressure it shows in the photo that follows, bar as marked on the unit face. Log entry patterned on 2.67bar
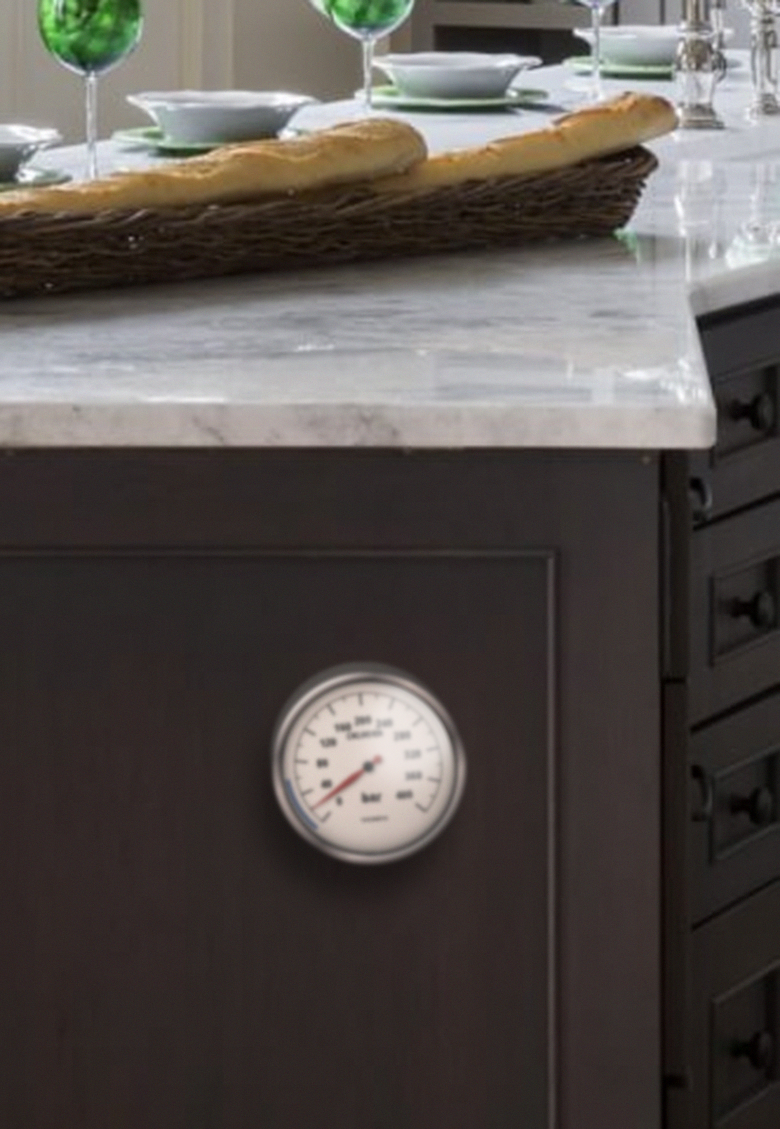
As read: 20bar
